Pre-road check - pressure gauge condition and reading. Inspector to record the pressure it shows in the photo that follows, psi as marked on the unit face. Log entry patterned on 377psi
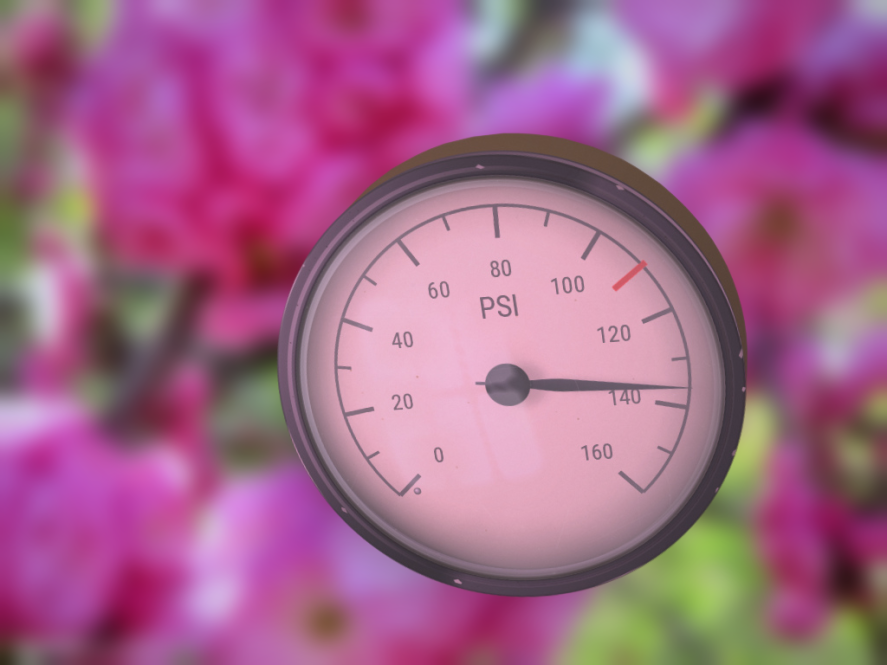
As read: 135psi
